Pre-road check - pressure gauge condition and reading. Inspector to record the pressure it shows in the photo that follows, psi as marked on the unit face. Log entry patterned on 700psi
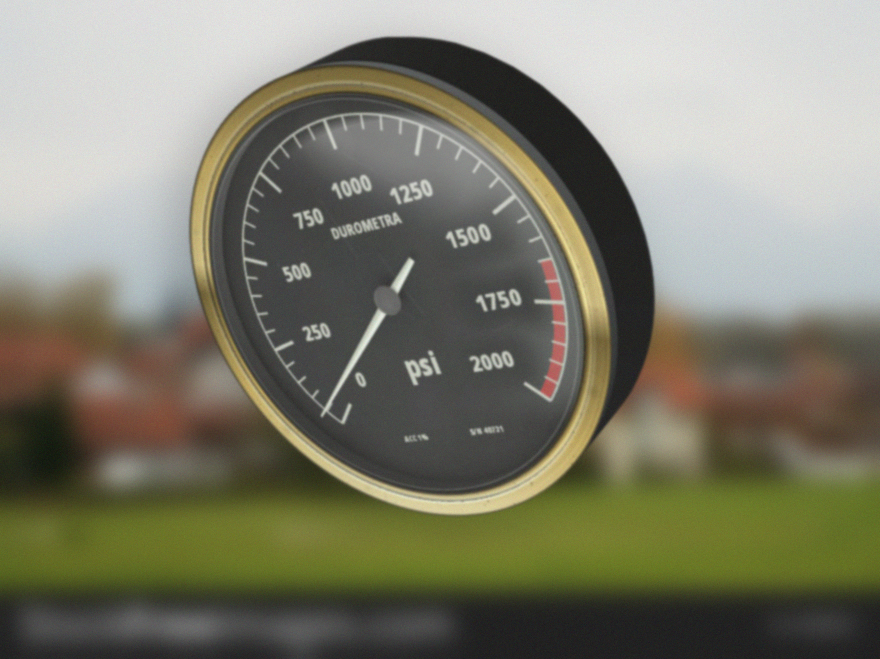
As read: 50psi
